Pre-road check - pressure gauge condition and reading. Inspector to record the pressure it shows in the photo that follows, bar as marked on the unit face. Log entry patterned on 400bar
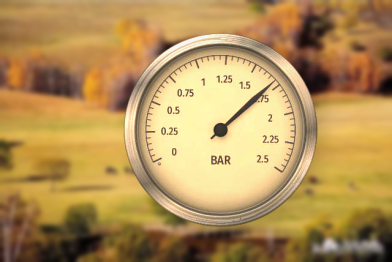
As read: 1.7bar
